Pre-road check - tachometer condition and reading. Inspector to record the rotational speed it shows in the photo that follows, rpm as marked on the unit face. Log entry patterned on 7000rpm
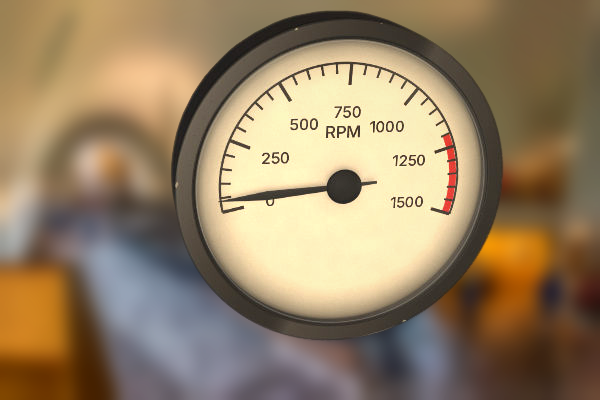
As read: 50rpm
